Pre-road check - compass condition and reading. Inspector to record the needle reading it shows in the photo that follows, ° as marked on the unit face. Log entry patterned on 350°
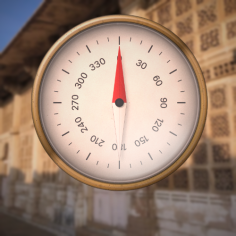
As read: 0°
